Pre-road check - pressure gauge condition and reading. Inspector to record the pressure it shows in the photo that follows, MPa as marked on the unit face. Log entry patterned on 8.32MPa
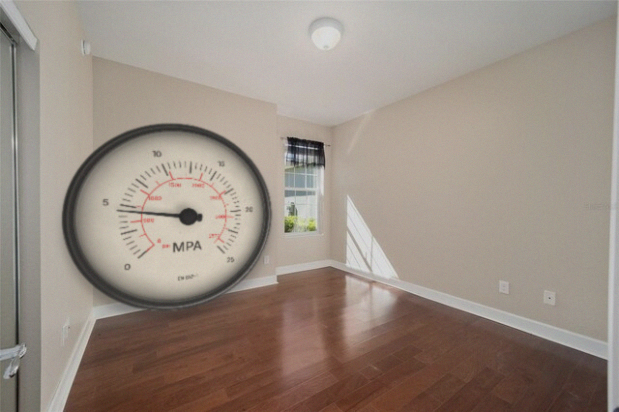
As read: 4.5MPa
